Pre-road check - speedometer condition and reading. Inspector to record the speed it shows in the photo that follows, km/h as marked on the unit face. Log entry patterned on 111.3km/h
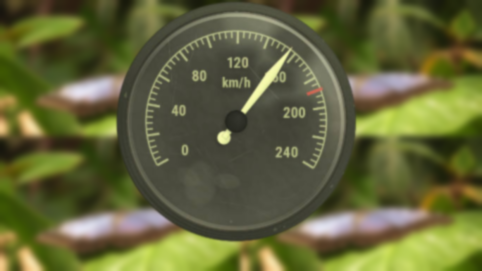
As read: 156km/h
